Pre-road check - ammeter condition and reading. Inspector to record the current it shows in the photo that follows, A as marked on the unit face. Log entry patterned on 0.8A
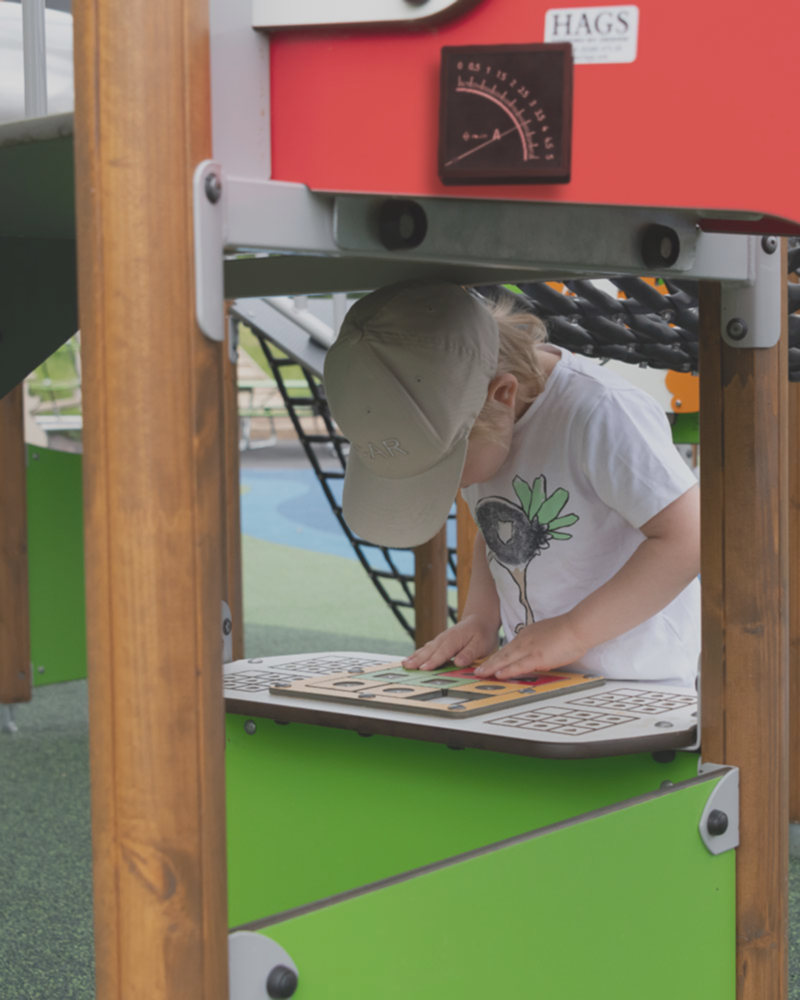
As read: 3.5A
